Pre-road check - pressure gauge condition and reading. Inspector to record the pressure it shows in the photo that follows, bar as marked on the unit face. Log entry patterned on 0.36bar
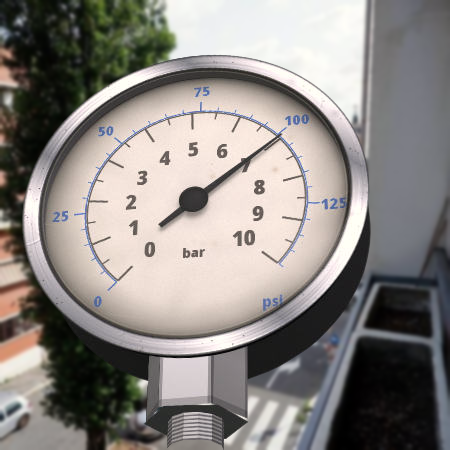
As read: 7bar
